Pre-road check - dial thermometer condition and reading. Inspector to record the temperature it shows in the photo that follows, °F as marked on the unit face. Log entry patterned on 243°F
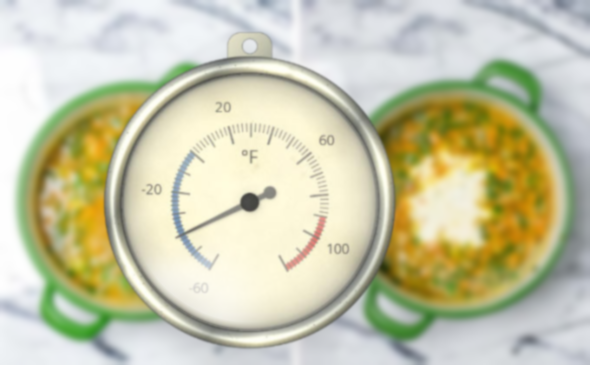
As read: -40°F
